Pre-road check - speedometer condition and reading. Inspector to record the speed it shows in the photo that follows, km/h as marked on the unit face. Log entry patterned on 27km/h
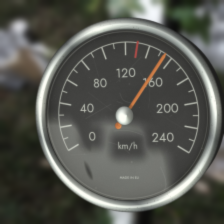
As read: 155km/h
